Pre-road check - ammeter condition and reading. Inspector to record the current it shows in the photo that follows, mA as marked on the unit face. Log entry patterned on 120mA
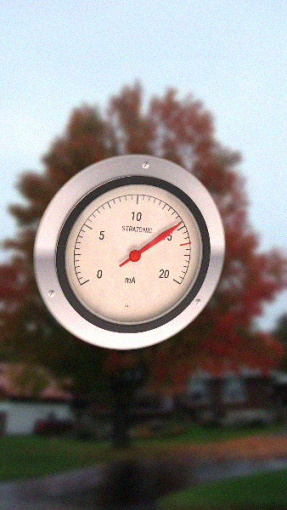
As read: 14.5mA
